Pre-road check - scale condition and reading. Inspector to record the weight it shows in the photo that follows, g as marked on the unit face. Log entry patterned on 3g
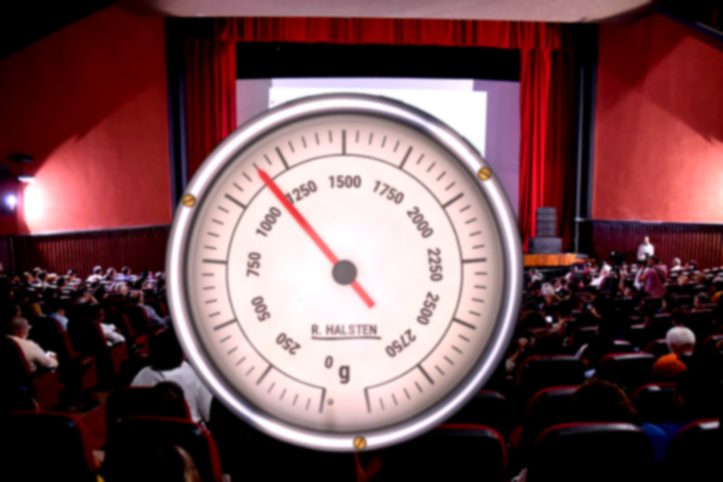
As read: 1150g
